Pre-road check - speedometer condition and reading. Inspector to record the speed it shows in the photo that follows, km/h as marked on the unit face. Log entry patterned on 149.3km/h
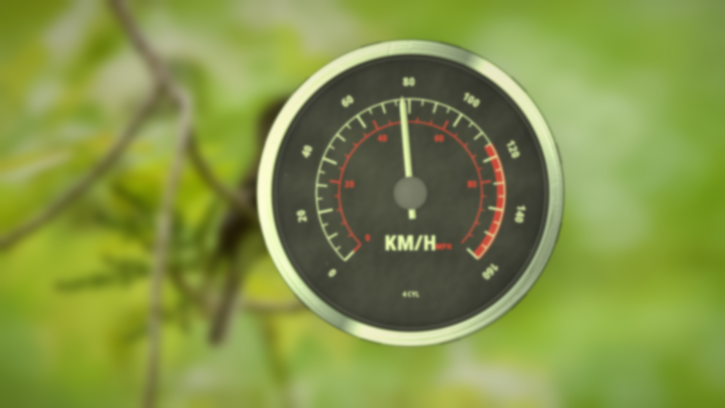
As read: 77.5km/h
